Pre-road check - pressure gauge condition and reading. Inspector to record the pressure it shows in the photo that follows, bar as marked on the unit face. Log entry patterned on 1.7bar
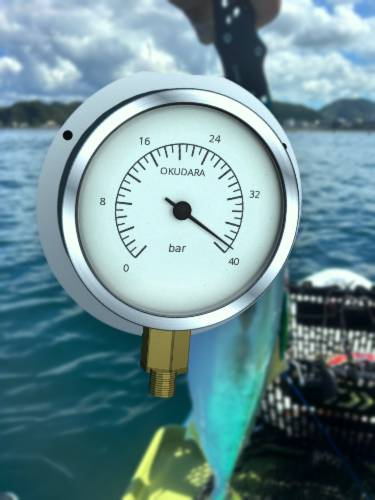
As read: 39bar
